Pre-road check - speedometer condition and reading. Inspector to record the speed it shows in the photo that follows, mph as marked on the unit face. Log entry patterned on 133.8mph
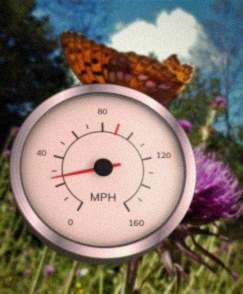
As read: 25mph
